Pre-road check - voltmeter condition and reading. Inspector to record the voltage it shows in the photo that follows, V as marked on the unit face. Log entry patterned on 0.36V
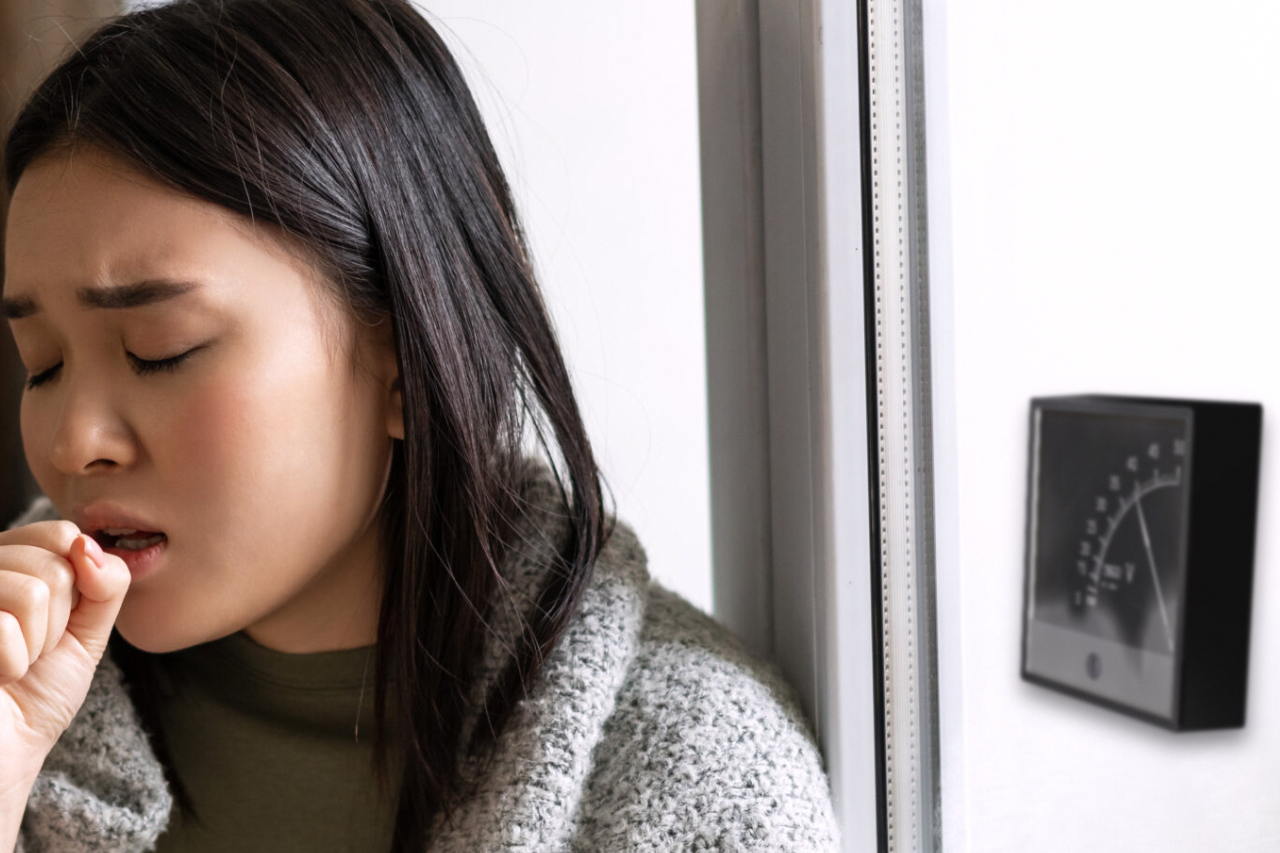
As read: 40V
